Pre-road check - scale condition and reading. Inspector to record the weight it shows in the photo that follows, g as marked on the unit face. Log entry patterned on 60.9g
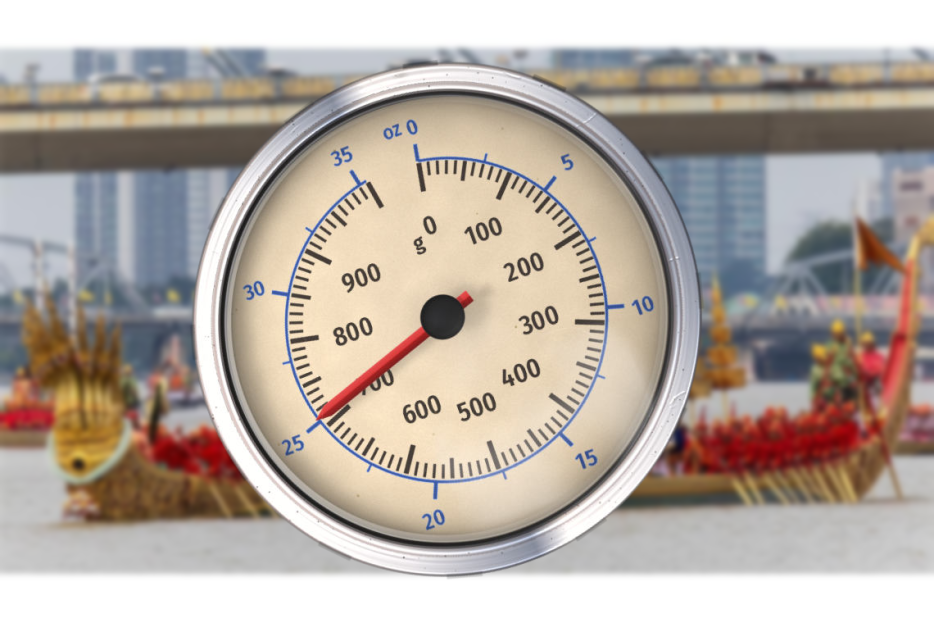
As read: 710g
